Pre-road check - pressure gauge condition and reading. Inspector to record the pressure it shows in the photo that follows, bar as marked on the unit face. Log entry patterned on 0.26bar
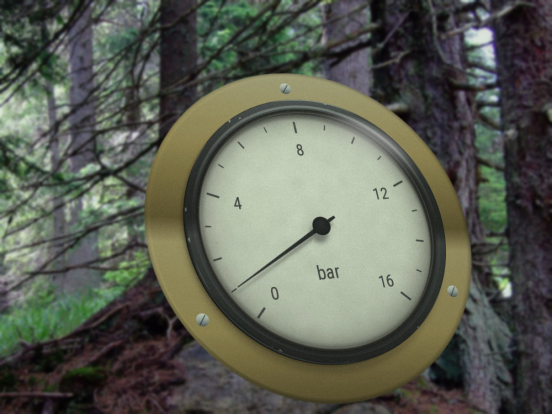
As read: 1bar
